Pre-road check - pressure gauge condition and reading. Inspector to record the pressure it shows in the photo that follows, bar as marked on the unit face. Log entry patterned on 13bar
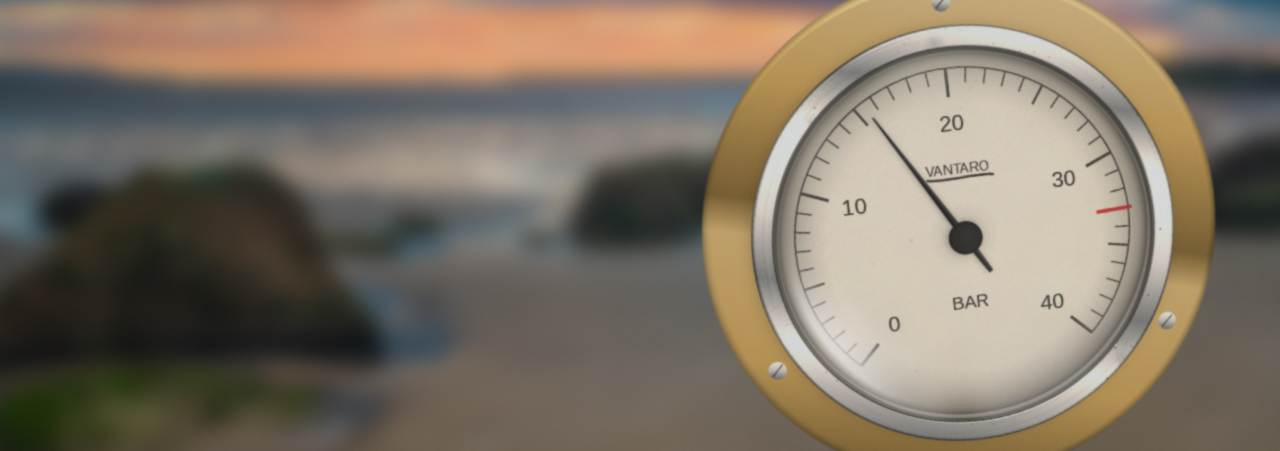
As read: 15.5bar
